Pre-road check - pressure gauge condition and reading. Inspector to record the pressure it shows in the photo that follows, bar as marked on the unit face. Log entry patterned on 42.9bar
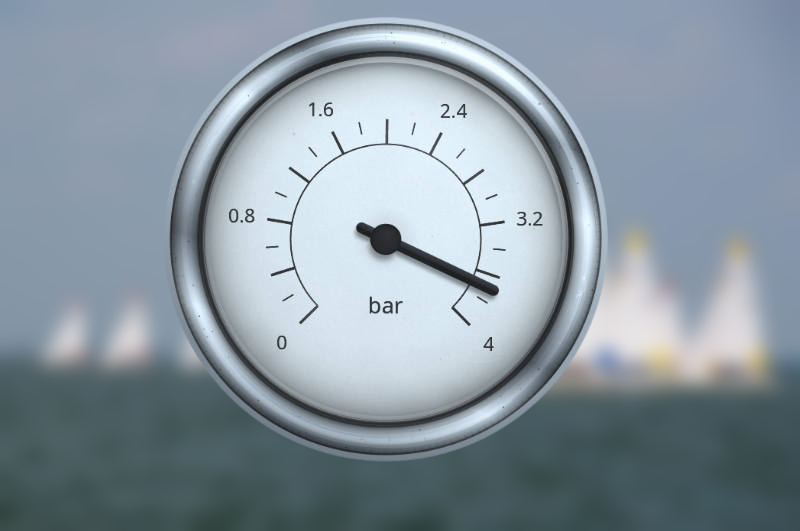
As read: 3.7bar
